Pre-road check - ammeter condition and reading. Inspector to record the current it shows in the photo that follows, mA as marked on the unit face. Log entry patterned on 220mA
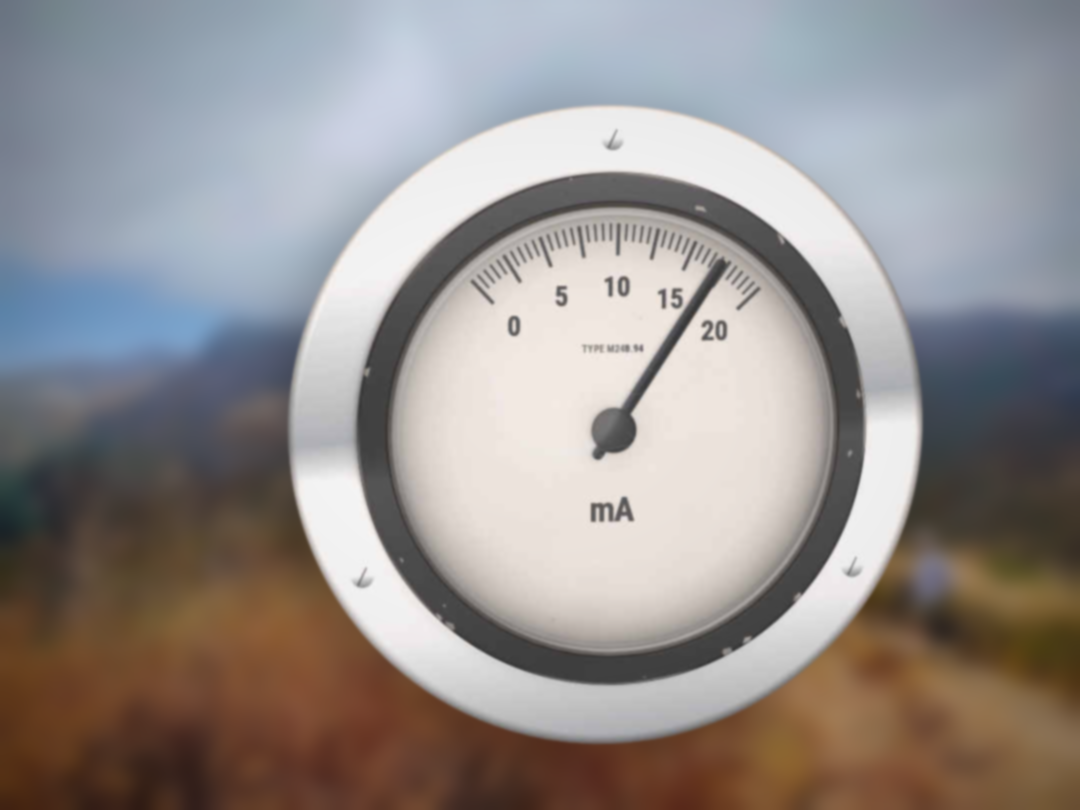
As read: 17mA
